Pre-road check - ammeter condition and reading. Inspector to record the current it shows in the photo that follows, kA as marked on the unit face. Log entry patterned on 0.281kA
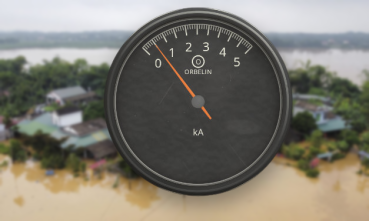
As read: 0.5kA
